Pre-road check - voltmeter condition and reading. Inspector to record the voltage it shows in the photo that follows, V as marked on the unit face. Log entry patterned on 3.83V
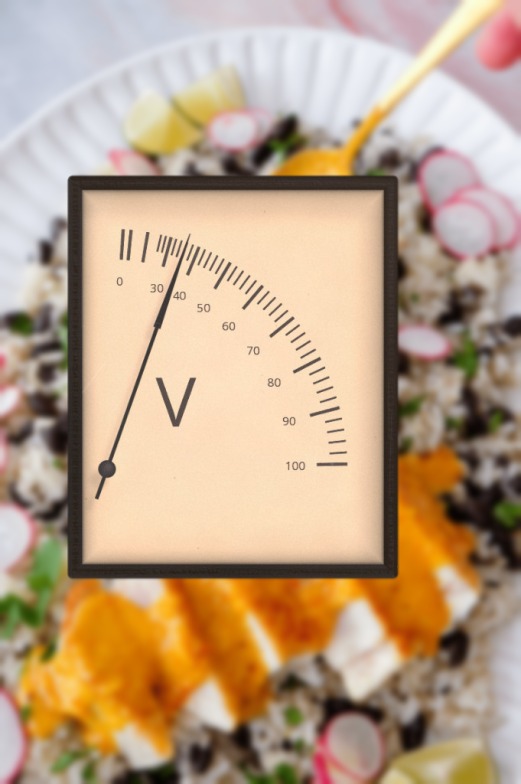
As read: 36V
